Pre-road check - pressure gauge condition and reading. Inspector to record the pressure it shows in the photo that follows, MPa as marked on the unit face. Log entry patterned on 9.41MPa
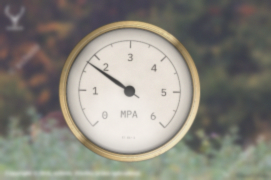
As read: 1.75MPa
